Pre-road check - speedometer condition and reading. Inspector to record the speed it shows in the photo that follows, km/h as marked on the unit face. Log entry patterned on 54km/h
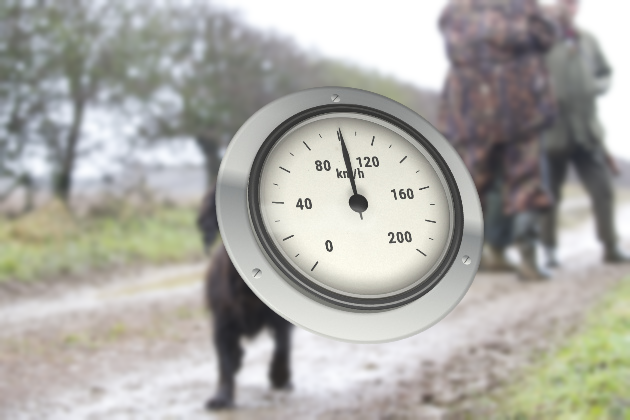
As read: 100km/h
